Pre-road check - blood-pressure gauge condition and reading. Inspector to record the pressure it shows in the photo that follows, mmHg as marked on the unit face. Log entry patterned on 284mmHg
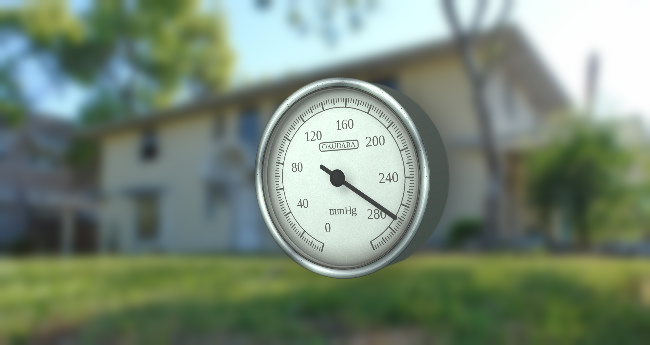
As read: 270mmHg
